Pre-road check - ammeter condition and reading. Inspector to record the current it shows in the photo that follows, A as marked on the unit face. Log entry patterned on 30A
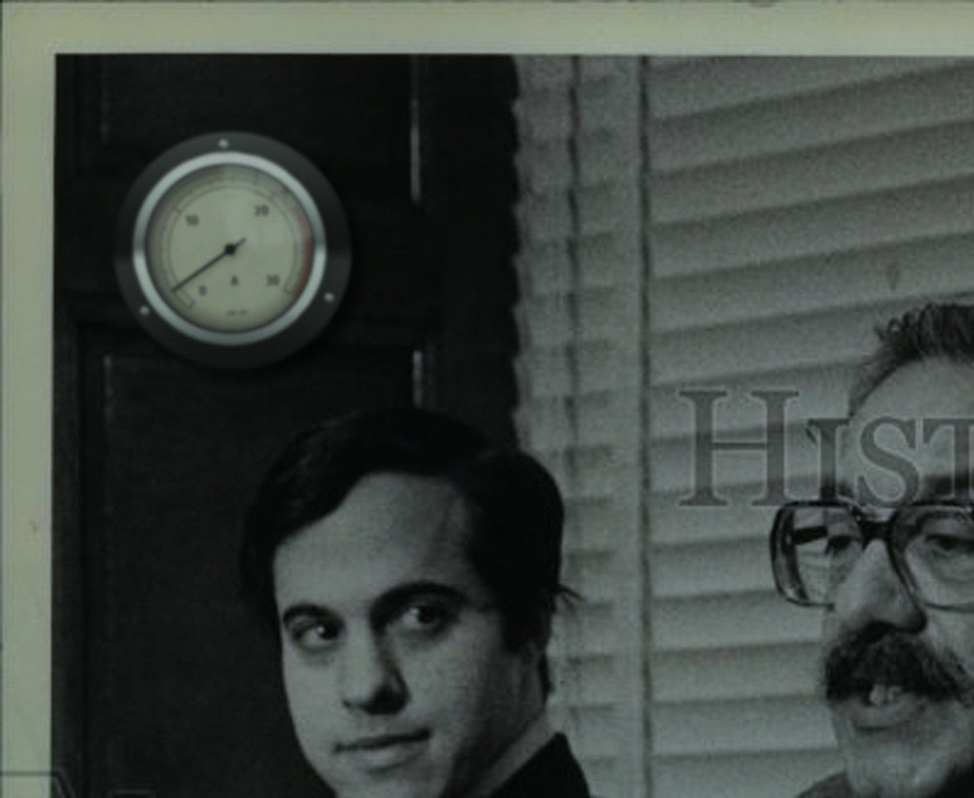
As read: 2A
